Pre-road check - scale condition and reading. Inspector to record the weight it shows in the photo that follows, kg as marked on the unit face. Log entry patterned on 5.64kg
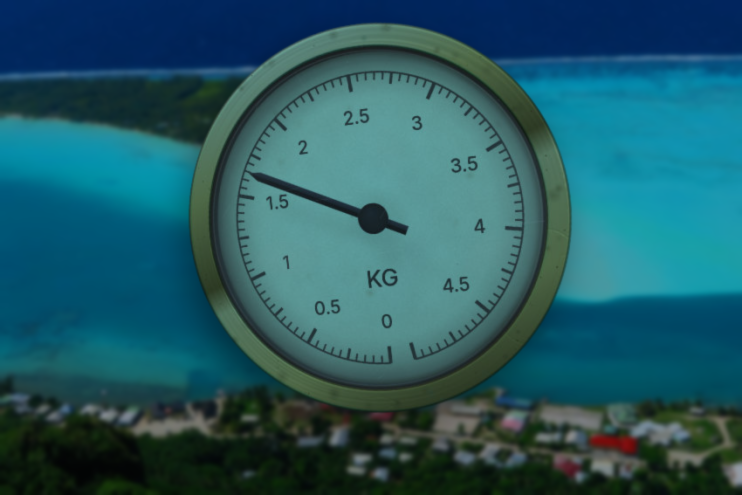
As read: 1.65kg
